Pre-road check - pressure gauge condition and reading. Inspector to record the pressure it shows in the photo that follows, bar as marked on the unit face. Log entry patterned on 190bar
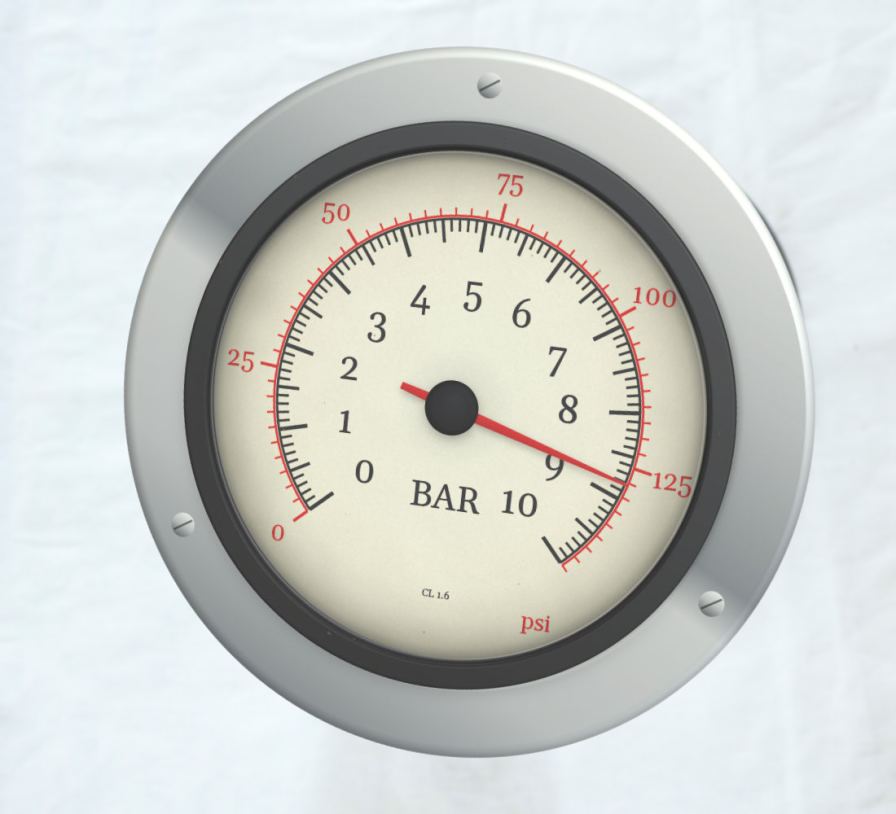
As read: 8.8bar
